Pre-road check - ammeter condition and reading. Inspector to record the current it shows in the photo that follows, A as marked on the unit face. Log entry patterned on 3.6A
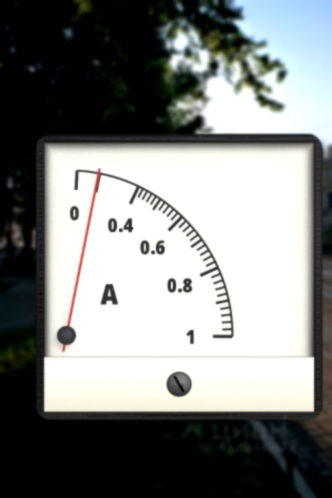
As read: 0.2A
